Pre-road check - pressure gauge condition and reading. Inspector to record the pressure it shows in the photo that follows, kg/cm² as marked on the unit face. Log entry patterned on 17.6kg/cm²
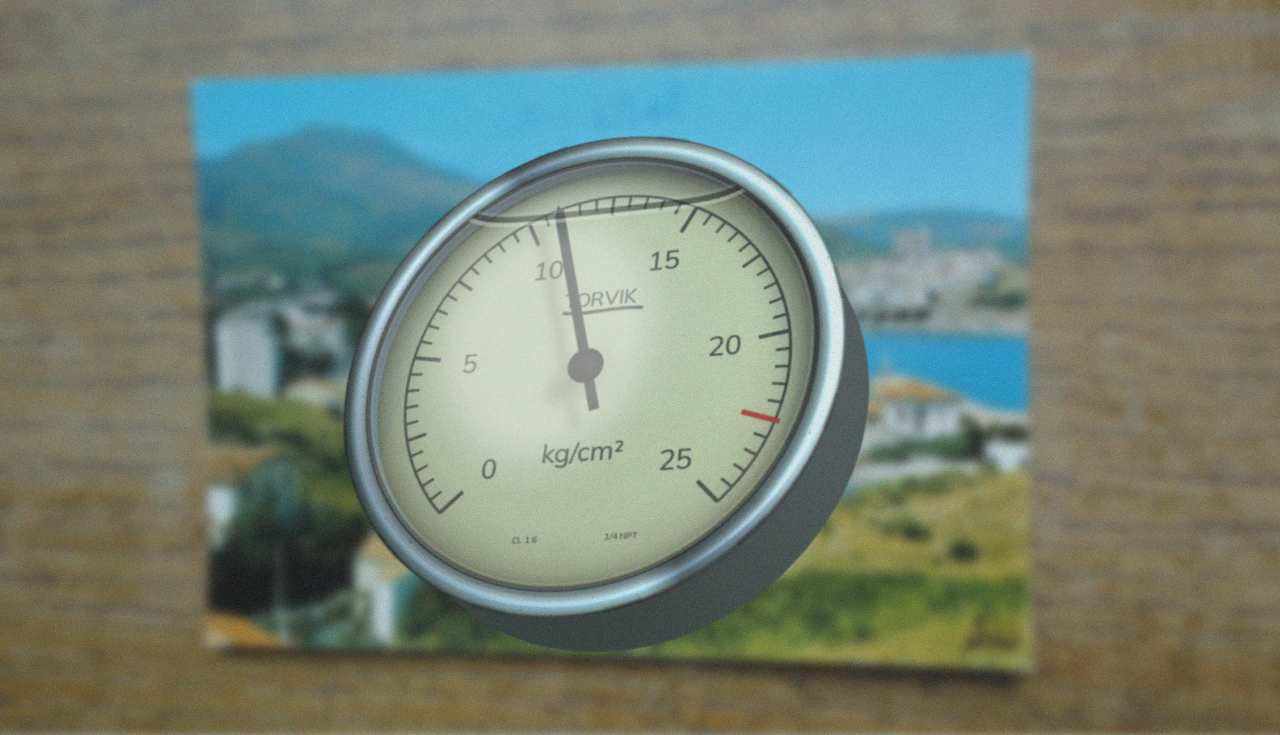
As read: 11kg/cm²
